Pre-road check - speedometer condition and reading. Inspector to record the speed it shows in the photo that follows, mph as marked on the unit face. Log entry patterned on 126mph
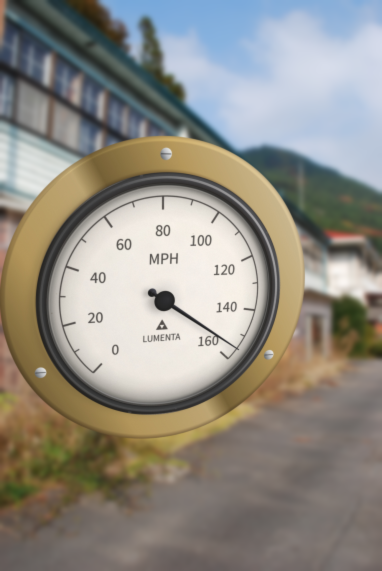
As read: 155mph
